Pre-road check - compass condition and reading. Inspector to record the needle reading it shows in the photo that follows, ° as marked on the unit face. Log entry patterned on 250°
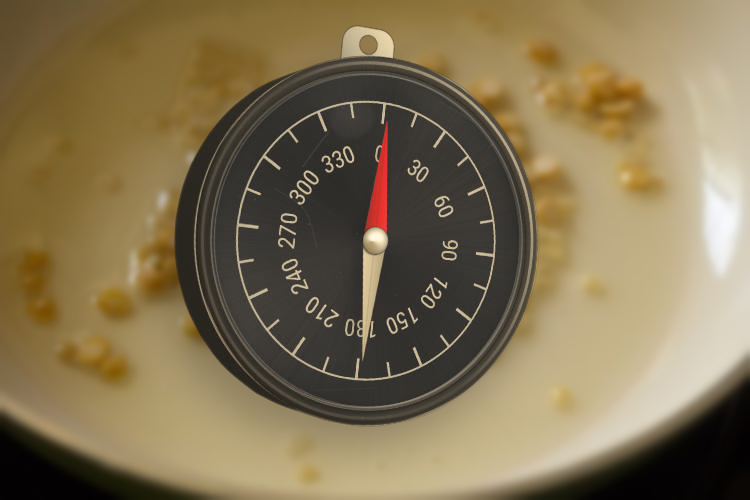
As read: 0°
